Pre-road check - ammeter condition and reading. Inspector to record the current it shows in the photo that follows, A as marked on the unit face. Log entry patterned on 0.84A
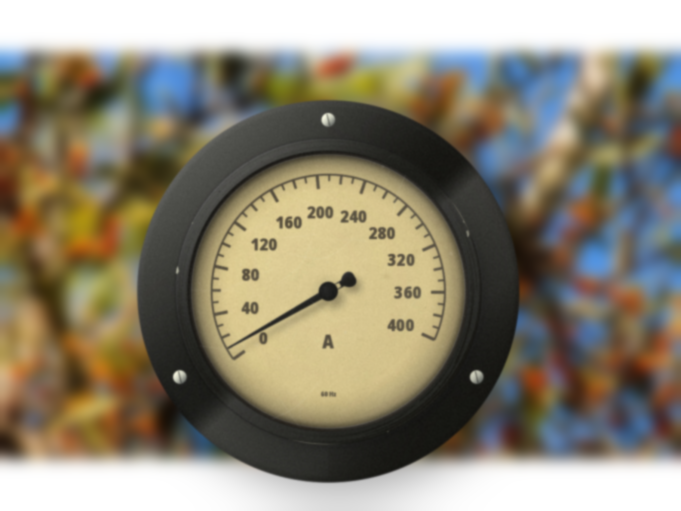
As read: 10A
